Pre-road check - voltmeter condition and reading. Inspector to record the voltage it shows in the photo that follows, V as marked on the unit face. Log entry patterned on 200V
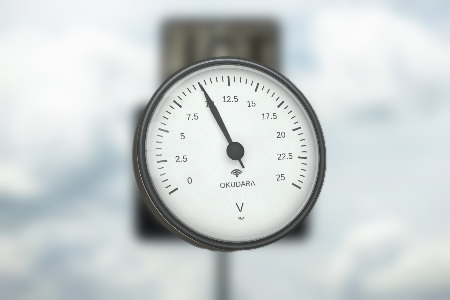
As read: 10V
